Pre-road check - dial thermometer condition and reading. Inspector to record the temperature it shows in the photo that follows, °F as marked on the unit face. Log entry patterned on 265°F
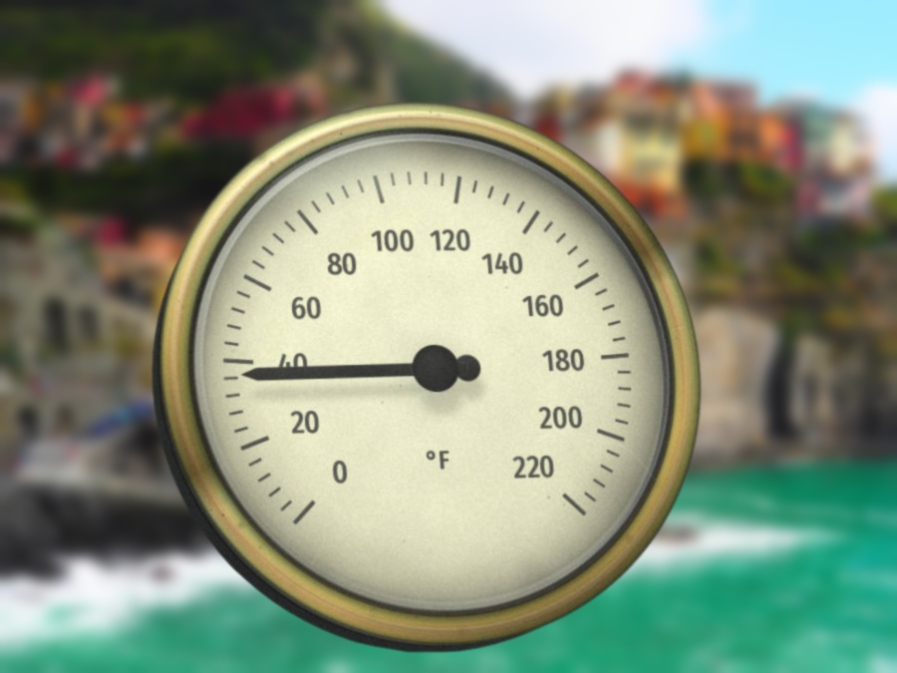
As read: 36°F
